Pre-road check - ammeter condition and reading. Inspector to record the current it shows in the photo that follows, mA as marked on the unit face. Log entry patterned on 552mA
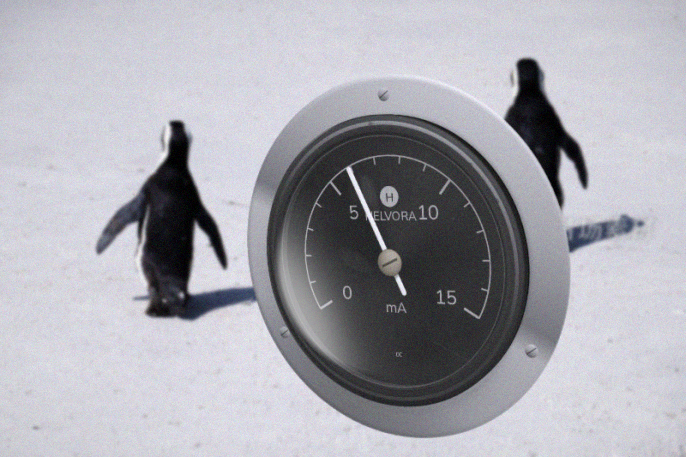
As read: 6mA
